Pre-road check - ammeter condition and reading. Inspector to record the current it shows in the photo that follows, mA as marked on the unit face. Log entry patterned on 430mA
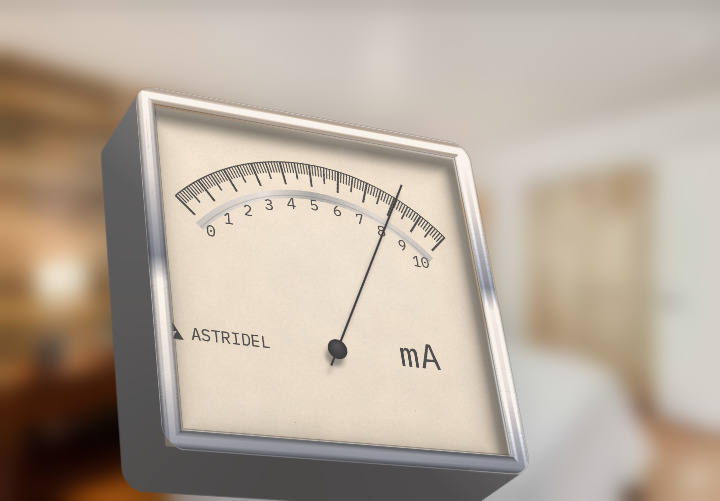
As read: 8mA
